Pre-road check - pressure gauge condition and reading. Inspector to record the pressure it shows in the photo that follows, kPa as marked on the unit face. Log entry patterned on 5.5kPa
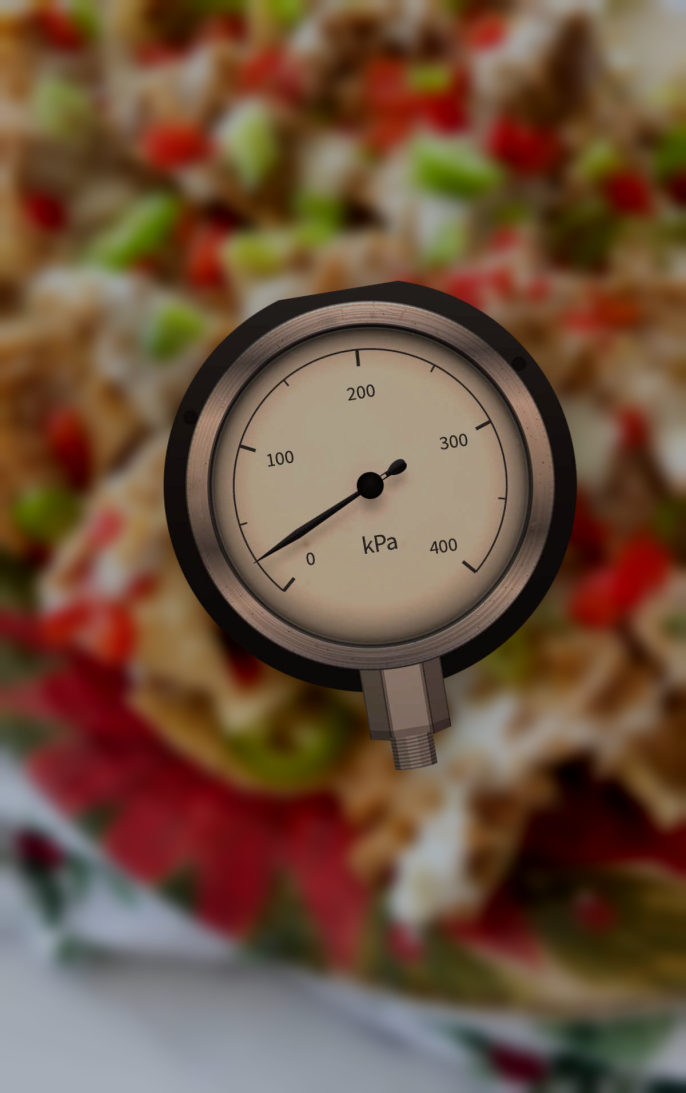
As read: 25kPa
